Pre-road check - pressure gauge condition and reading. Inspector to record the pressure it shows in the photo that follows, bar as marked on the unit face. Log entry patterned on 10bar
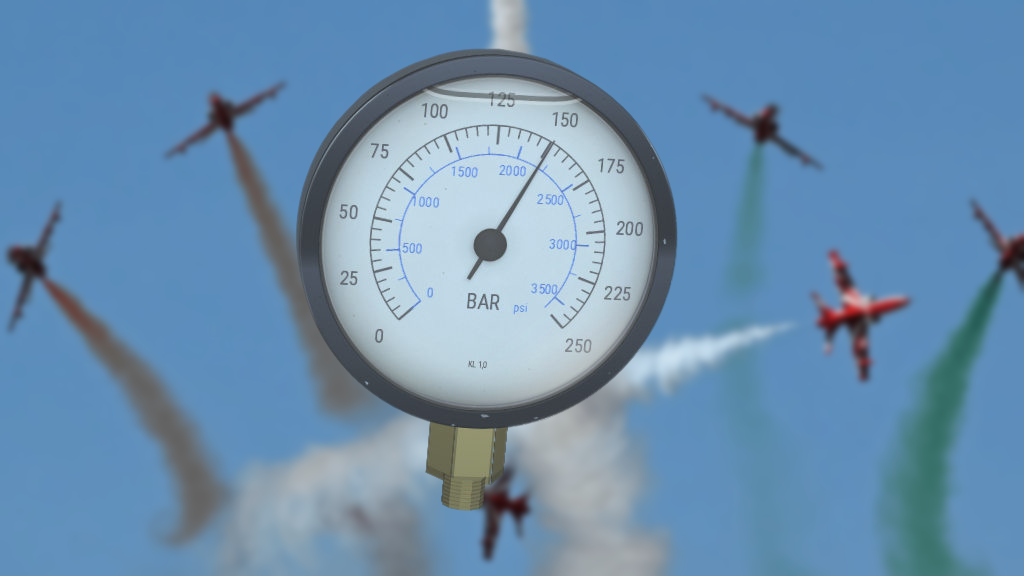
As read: 150bar
